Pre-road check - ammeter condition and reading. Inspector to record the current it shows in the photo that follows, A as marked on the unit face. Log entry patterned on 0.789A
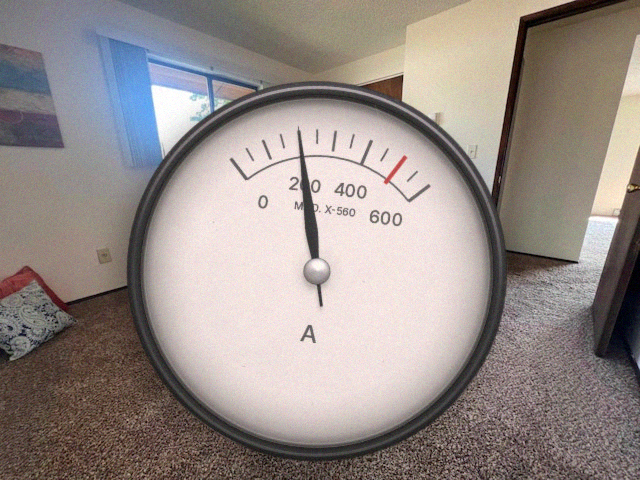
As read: 200A
